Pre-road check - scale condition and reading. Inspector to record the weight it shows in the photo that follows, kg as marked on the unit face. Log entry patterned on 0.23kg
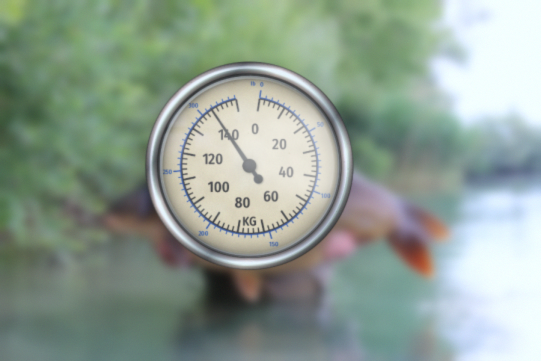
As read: 140kg
